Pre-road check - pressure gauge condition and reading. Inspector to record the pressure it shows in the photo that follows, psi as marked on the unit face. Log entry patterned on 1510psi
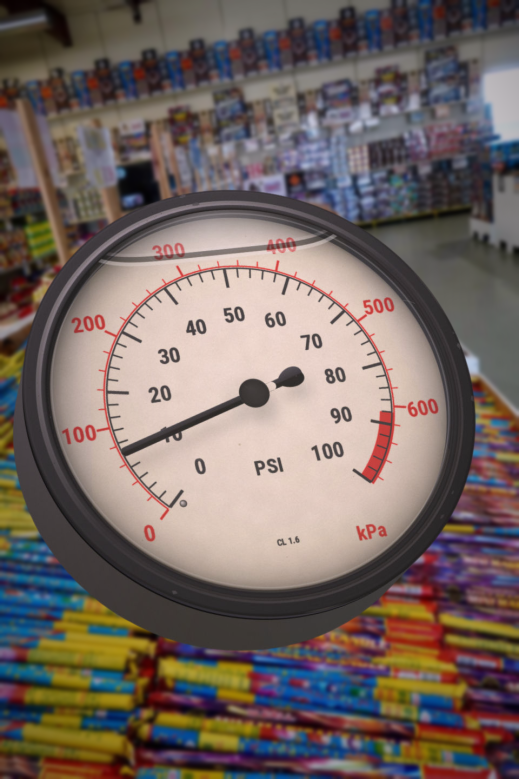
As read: 10psi
